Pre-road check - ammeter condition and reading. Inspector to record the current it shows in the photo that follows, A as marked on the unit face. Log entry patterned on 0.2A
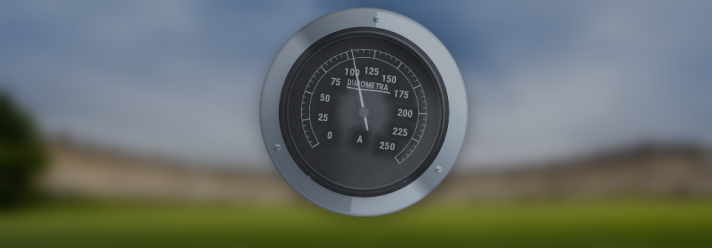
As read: 105A
